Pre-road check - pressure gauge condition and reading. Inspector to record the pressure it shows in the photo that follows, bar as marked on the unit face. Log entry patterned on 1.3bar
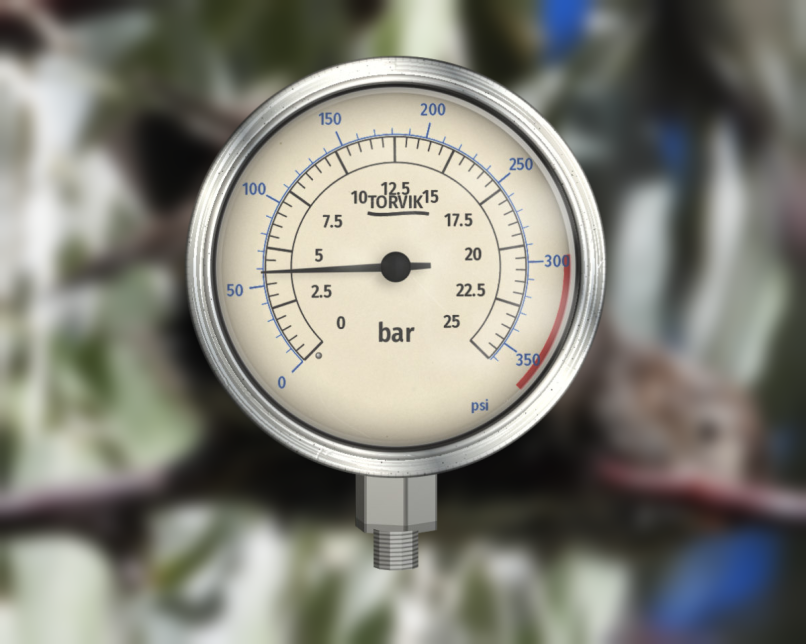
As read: 4bar
